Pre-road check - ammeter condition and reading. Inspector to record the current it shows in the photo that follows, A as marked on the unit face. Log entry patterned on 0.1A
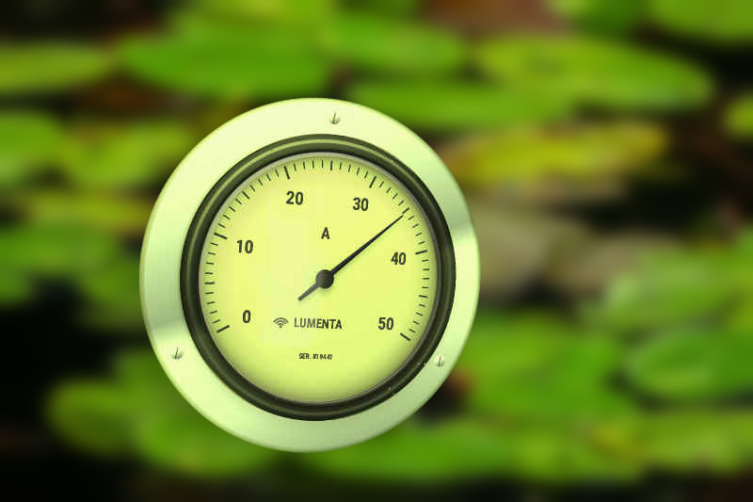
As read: 35A
